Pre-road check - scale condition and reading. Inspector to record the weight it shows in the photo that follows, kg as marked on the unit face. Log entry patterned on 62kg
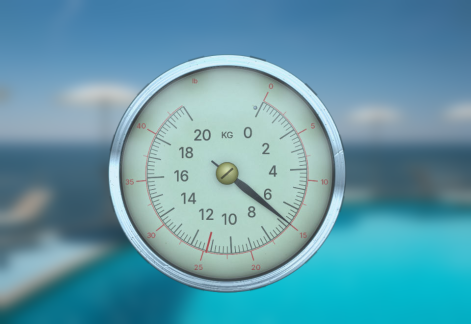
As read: 6.8kg
